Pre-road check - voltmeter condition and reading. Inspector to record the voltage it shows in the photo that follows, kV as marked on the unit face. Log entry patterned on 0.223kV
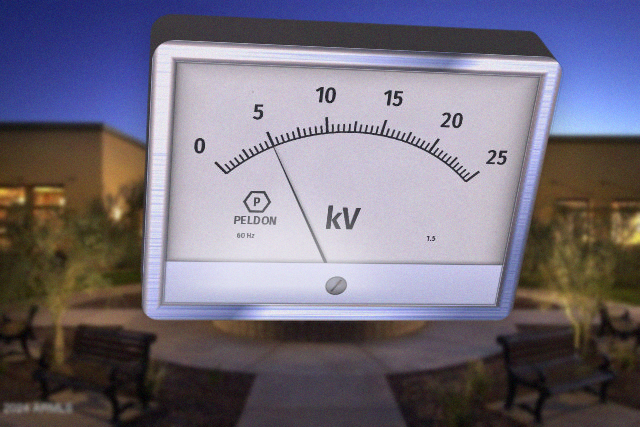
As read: 5kV
